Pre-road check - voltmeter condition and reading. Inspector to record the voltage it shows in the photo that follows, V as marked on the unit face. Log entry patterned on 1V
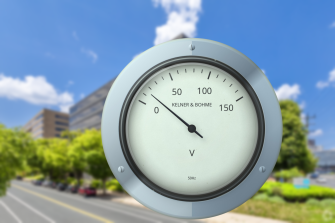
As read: 15V
